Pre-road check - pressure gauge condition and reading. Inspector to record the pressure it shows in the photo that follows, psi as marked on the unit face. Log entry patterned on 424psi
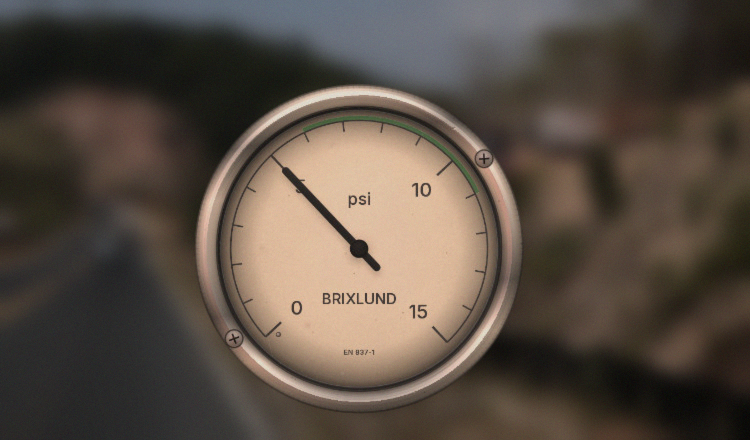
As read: 5psi
